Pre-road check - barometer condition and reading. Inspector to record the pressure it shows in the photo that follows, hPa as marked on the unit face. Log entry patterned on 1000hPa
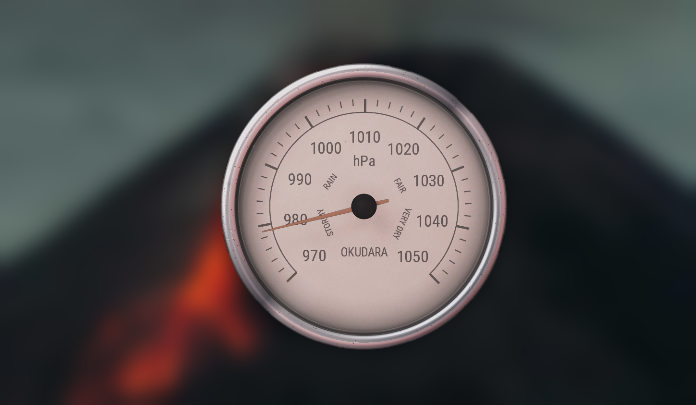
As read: 979hPa
